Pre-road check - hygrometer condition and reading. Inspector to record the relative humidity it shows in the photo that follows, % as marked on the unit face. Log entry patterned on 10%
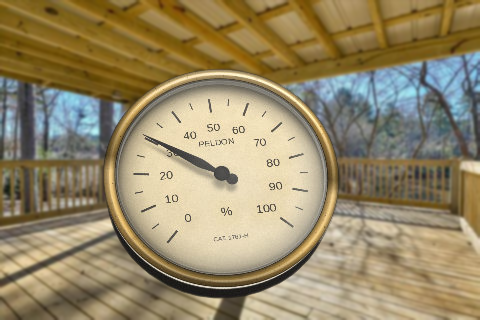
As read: 30%
